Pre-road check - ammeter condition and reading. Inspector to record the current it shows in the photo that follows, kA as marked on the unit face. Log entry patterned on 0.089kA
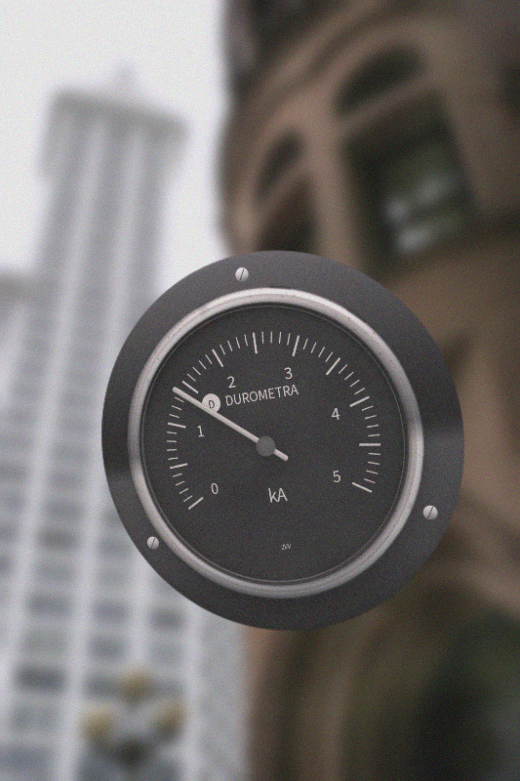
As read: 1.4kA
